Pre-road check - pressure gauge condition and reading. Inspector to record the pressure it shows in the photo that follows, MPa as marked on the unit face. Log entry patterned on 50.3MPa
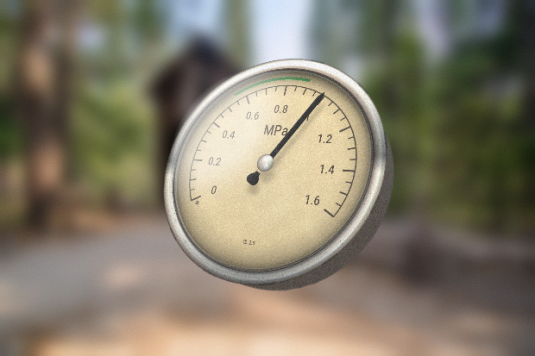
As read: 1MPa
